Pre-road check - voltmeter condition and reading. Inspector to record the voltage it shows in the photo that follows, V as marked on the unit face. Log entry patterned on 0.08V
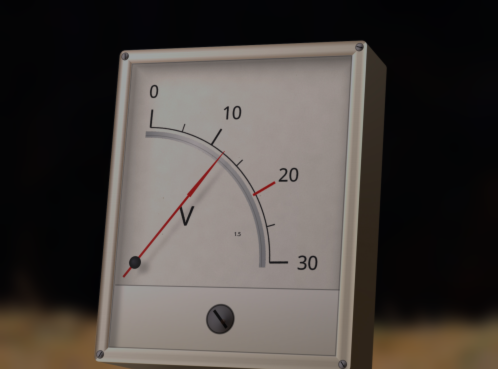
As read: 12.5V
